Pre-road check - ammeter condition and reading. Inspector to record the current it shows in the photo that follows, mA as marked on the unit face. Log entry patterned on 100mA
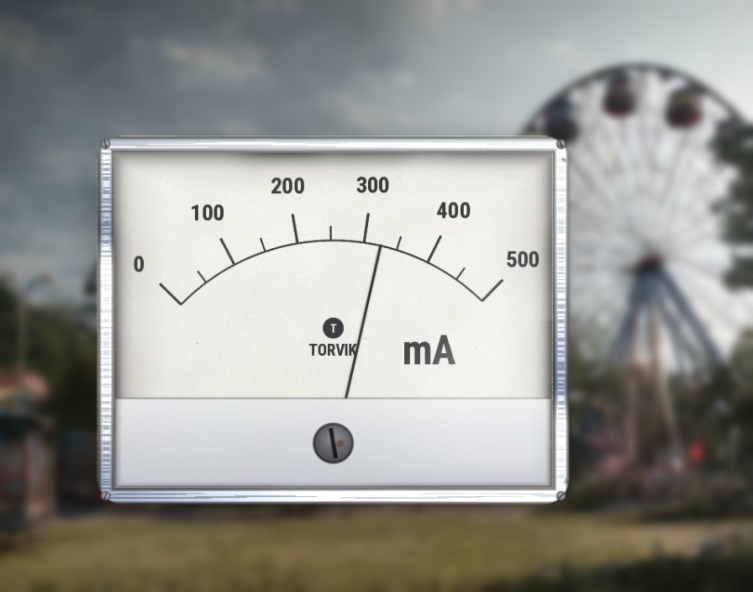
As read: 325mA
